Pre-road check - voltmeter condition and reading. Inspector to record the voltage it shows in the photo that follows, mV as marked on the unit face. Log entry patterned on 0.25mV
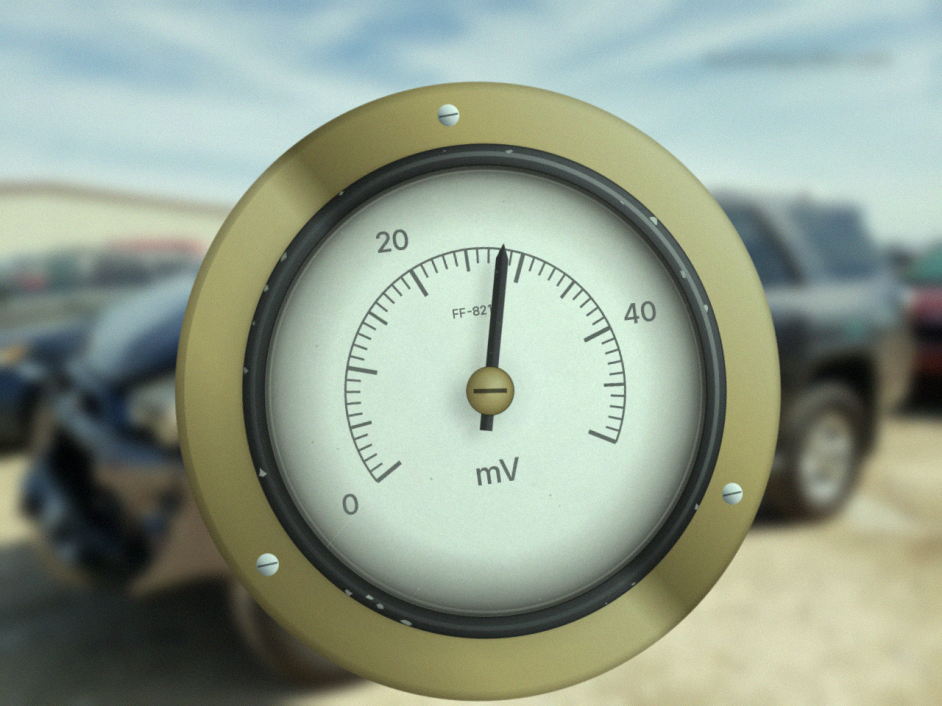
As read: 28mV
